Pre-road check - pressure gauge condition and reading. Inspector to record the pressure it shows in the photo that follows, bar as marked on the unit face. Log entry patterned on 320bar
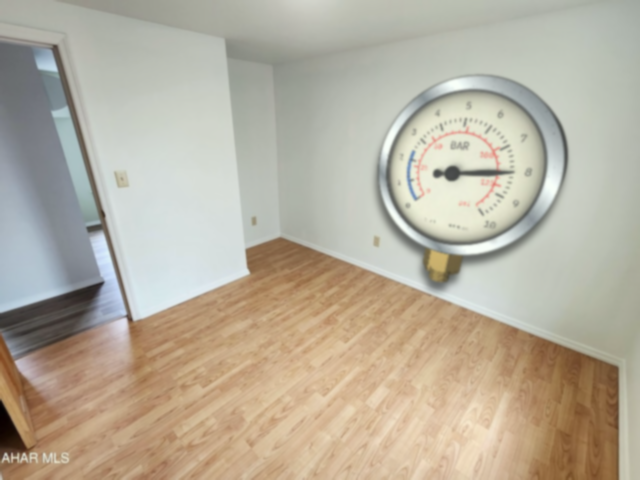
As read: 8bar
